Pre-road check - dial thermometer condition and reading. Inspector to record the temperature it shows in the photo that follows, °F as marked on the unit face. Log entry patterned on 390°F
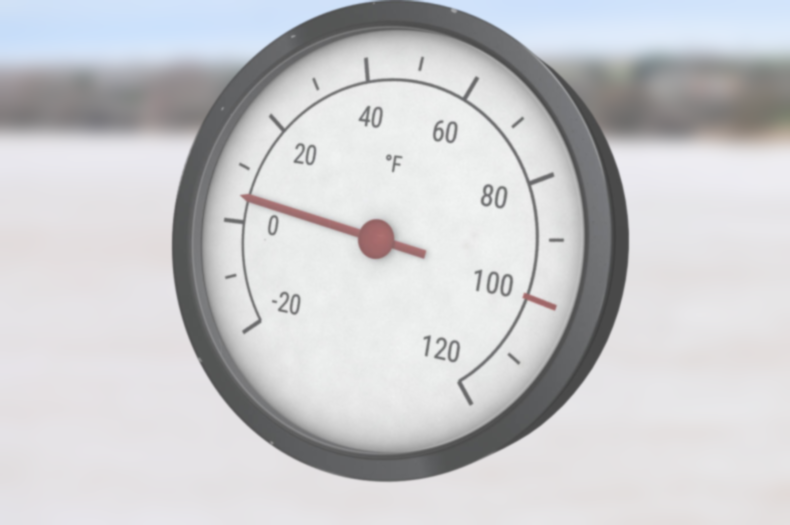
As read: 5°F
